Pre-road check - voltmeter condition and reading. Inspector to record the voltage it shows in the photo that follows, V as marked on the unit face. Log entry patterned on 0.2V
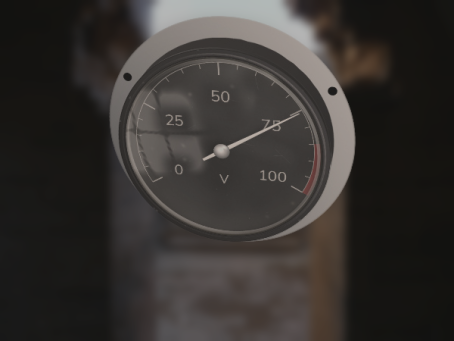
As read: 75V
